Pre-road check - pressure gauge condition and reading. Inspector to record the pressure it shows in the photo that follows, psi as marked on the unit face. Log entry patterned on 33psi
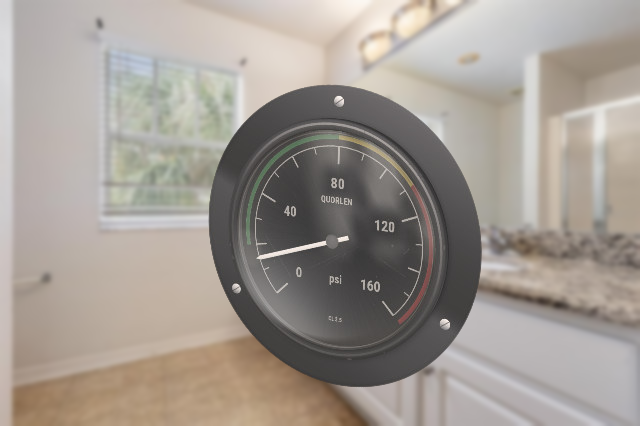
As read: 15psi
